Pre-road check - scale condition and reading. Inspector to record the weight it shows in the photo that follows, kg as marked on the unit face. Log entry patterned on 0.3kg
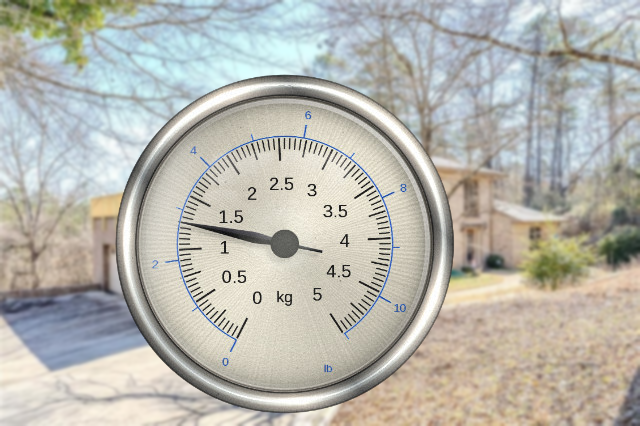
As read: 1.25kg
